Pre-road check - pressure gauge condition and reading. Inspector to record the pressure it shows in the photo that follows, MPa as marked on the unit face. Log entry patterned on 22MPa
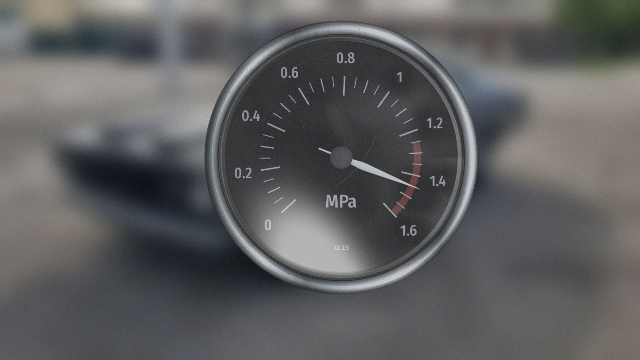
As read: 1.45MPa
